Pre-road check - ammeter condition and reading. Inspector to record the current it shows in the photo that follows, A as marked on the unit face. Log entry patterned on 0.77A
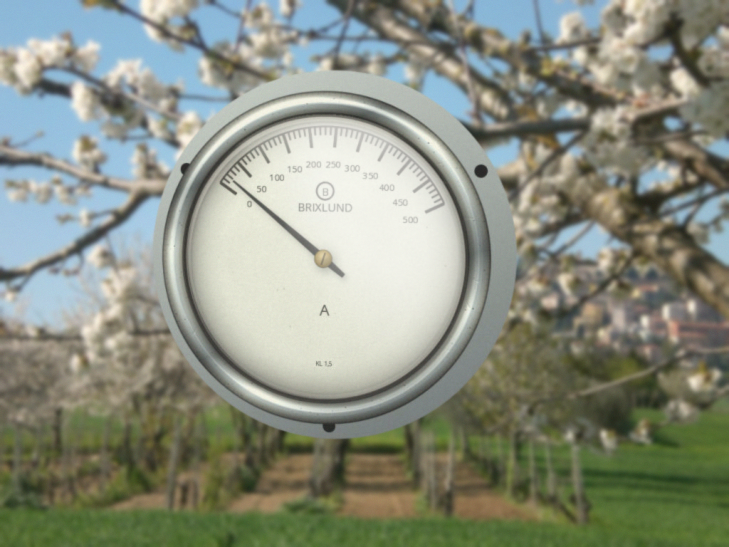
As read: 20A
